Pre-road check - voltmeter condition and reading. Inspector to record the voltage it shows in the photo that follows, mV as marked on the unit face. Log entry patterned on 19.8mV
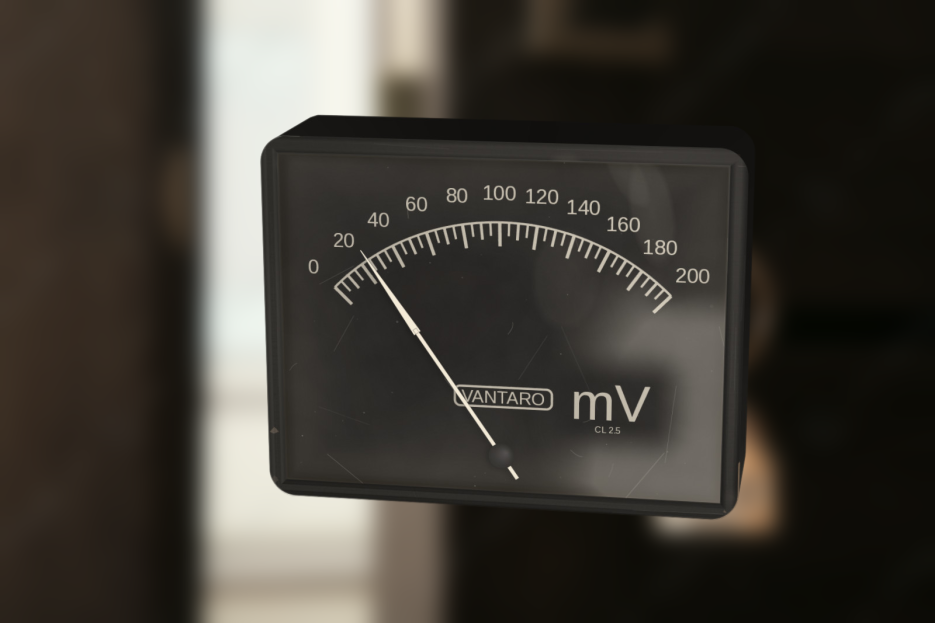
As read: 25mV
